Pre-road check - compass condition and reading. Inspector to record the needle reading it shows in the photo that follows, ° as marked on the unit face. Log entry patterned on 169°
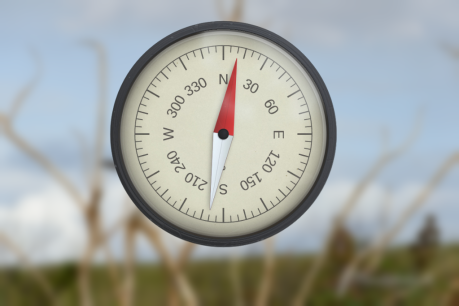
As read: 10°
